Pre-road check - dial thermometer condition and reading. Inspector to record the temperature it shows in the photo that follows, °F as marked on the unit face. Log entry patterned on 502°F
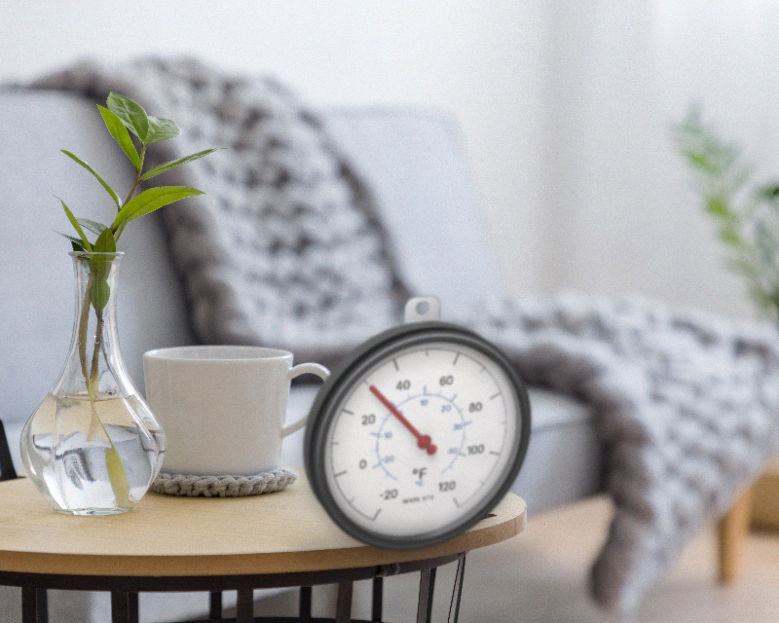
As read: 30°F
